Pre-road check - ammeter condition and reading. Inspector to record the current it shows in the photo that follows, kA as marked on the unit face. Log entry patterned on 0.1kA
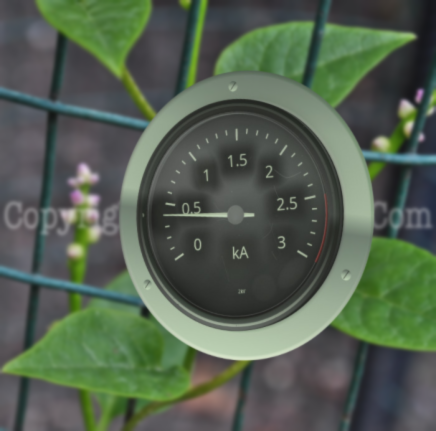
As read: 0.4kA
